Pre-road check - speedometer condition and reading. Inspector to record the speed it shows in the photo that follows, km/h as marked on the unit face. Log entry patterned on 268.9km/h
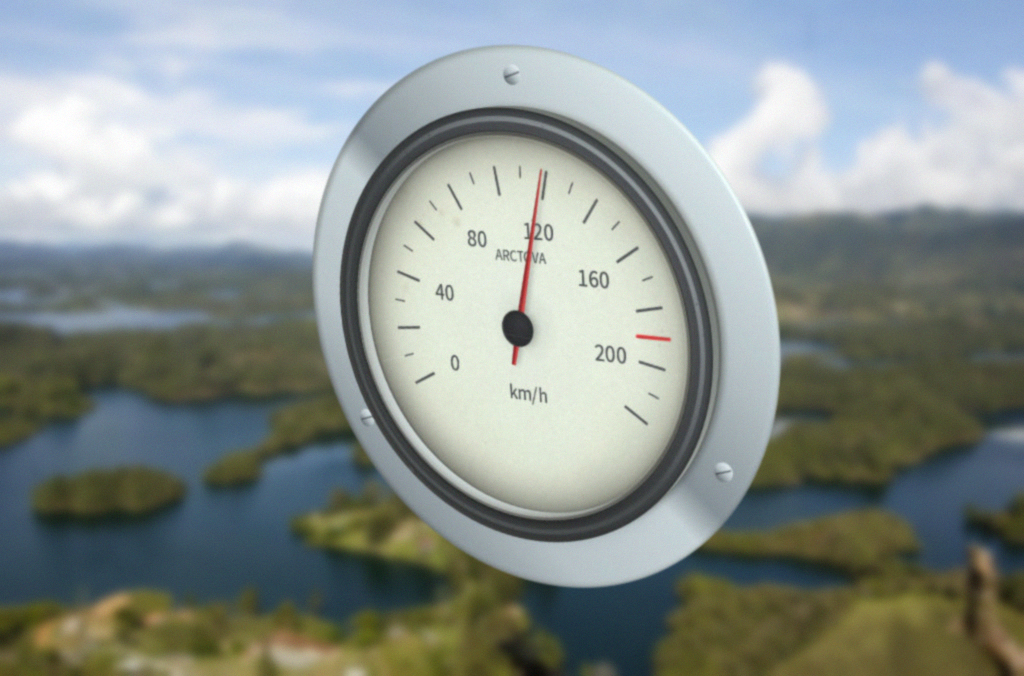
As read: 120km/h
